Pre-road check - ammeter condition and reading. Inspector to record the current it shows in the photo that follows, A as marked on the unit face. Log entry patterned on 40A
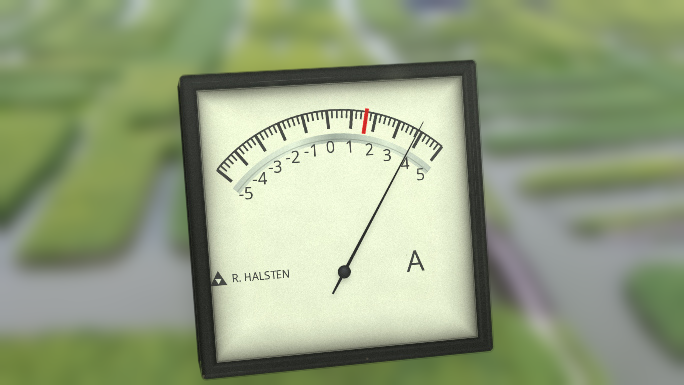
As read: 3.8A
